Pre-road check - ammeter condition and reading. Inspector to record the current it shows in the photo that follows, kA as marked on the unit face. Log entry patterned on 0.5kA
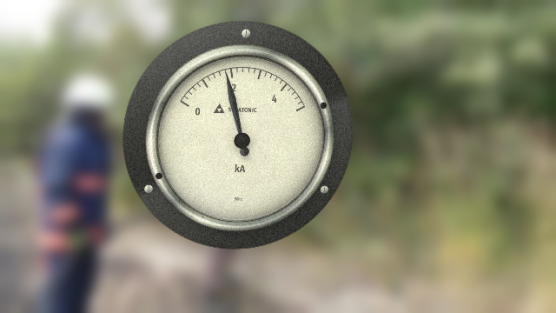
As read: 1.8kA
